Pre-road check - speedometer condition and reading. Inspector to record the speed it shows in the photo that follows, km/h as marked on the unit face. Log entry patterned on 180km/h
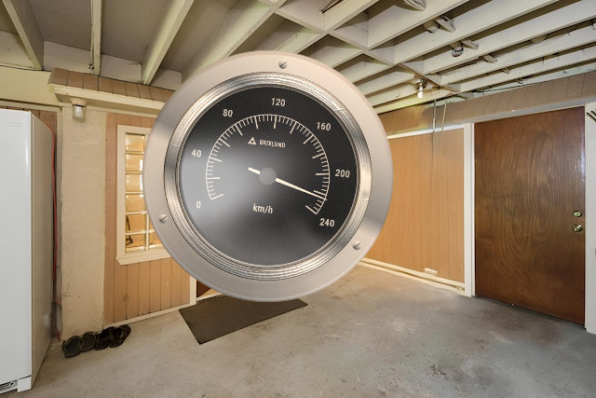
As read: 224km/h
